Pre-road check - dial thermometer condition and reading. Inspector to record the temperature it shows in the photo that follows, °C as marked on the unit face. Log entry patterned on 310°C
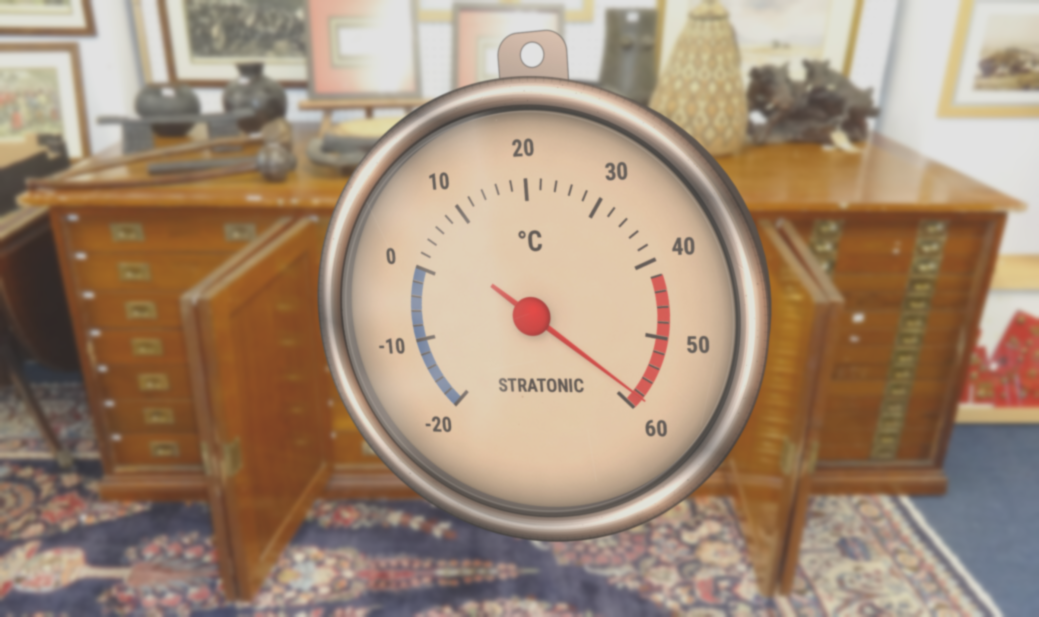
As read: 58°C
